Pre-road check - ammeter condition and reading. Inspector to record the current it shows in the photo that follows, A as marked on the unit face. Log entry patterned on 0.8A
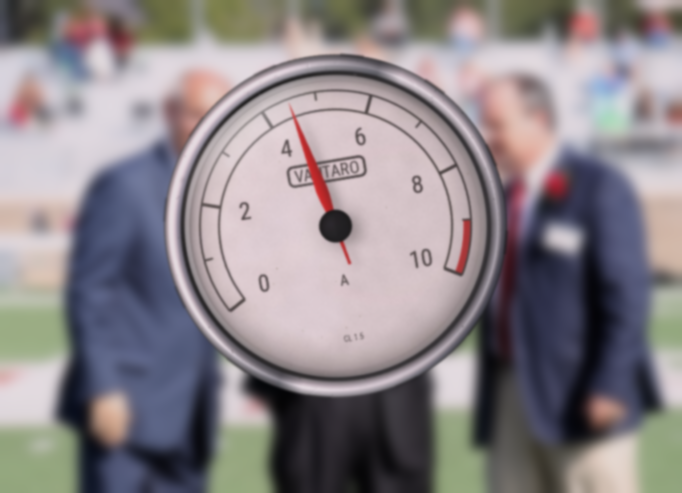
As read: 4.5A
